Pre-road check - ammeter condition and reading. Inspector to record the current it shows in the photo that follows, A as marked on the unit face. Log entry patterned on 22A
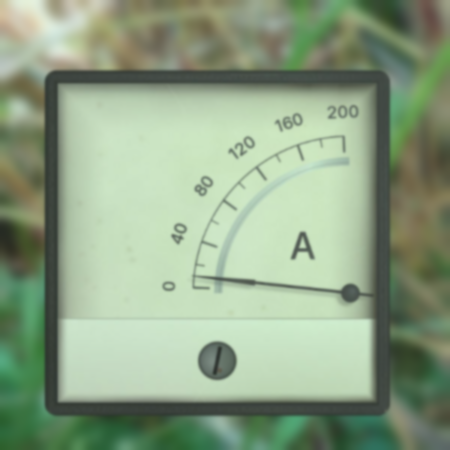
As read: 10A
